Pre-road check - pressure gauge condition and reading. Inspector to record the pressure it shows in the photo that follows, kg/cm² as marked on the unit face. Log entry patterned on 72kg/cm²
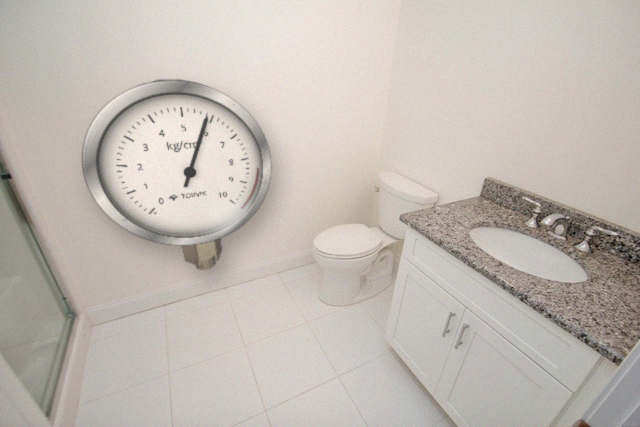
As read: 5.8kg/cm²
